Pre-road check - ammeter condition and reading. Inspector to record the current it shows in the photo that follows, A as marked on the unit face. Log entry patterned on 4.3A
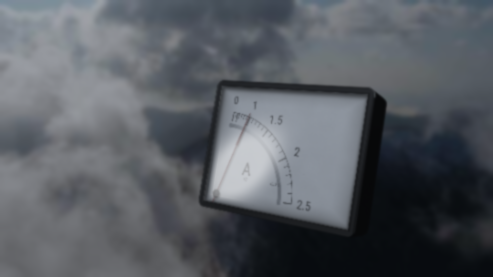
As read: 1A
